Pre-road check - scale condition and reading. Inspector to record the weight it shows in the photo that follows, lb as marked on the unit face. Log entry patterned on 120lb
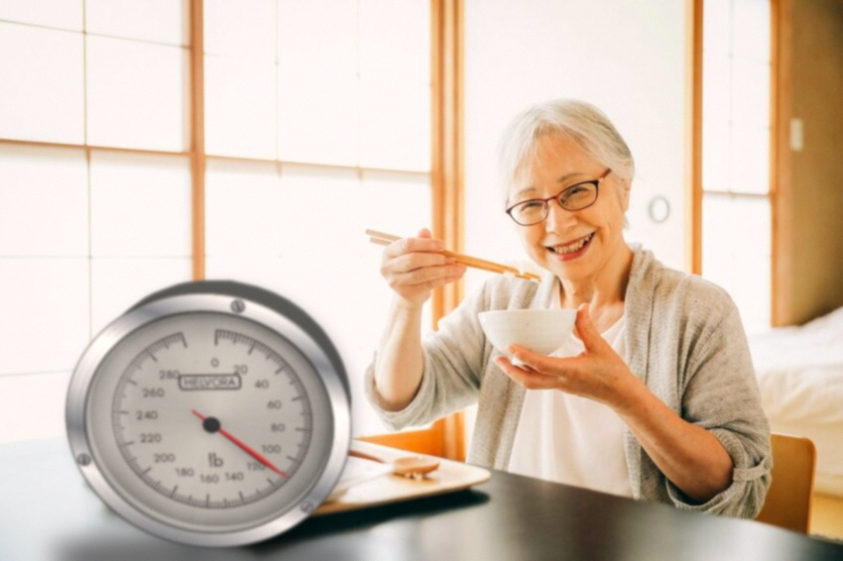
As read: 110lb
